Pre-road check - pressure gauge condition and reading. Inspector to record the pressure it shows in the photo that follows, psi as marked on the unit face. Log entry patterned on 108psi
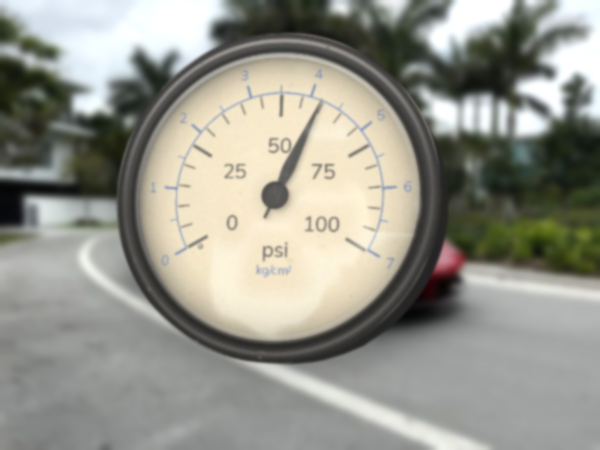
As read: 60psi
